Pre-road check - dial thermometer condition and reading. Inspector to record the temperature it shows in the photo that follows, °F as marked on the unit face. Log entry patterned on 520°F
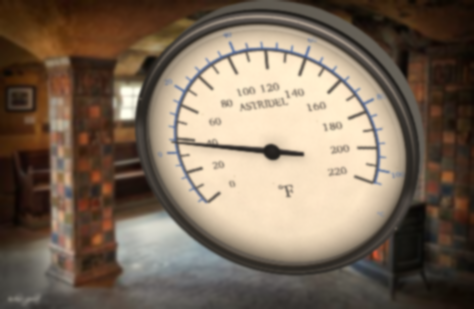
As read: 40°F
